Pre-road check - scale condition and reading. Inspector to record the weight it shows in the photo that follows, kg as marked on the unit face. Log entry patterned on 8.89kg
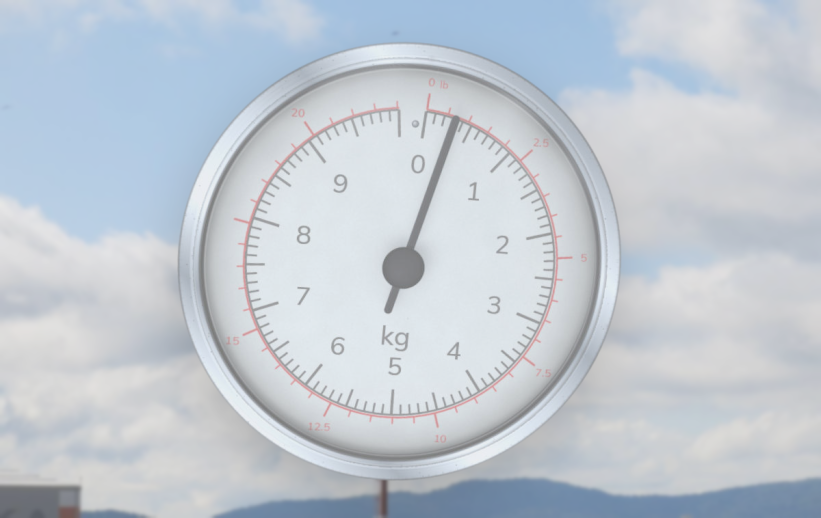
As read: 0.3kg
